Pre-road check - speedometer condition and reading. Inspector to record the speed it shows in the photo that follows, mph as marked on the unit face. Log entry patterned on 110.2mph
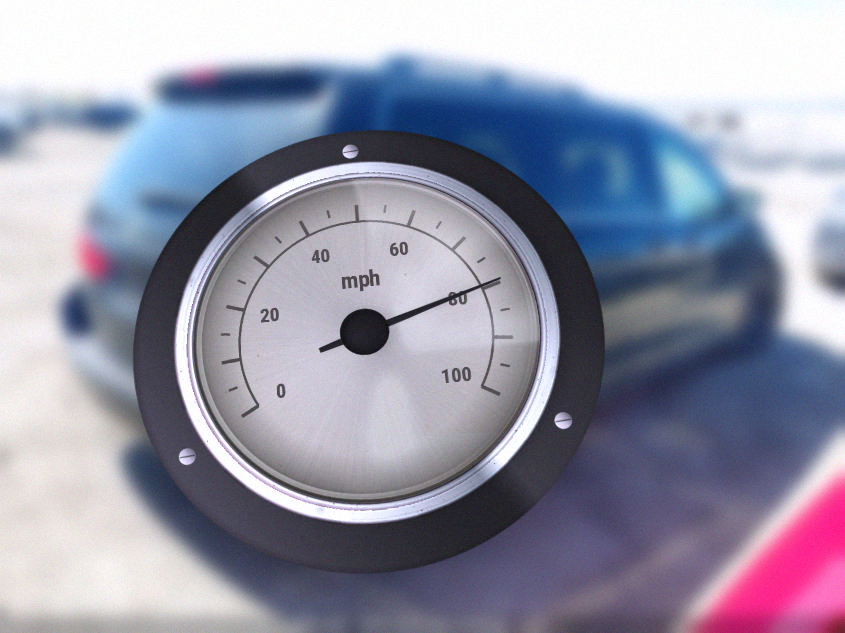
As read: 80mph
